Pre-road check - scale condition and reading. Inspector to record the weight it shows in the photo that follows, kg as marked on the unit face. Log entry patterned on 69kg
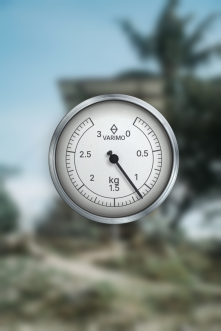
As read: 1.15kg
